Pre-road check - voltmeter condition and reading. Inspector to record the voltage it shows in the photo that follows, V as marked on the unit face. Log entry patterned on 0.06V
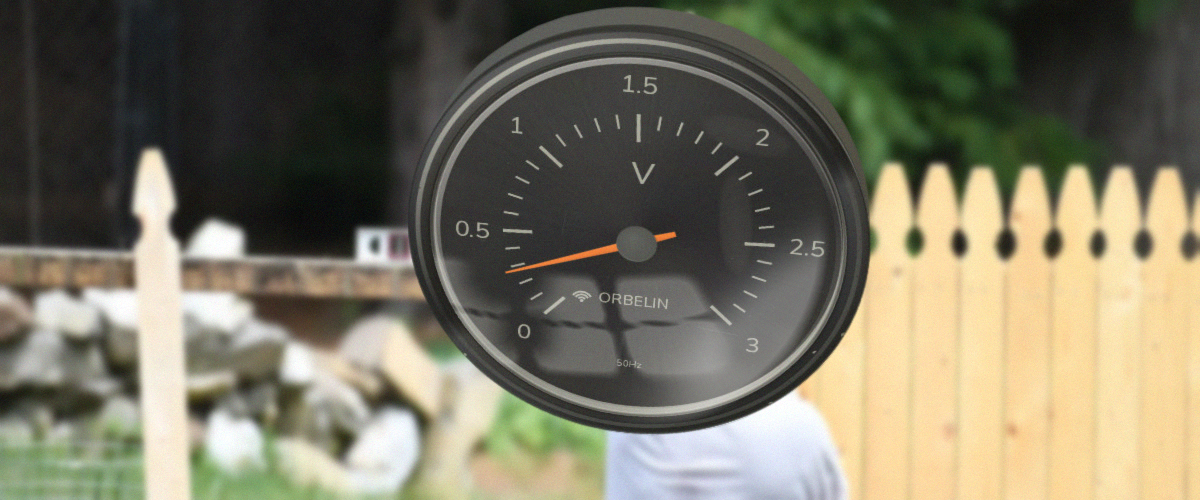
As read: 0.3V
